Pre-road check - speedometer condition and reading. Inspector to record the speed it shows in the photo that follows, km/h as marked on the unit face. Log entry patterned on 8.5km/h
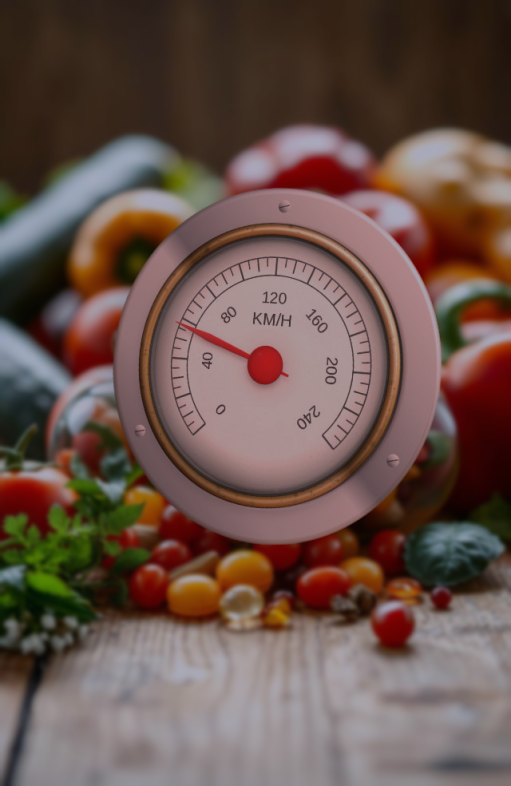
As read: 57.5km/h
